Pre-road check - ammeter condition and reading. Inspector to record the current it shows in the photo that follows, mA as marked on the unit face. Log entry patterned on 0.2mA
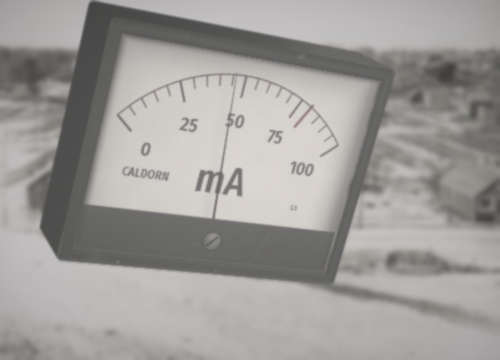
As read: 45mA
